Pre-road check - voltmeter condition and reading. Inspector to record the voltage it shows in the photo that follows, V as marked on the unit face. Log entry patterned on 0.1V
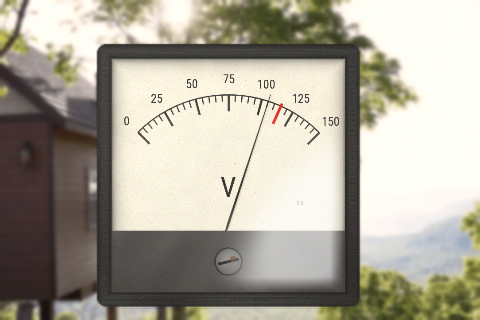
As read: 105V
